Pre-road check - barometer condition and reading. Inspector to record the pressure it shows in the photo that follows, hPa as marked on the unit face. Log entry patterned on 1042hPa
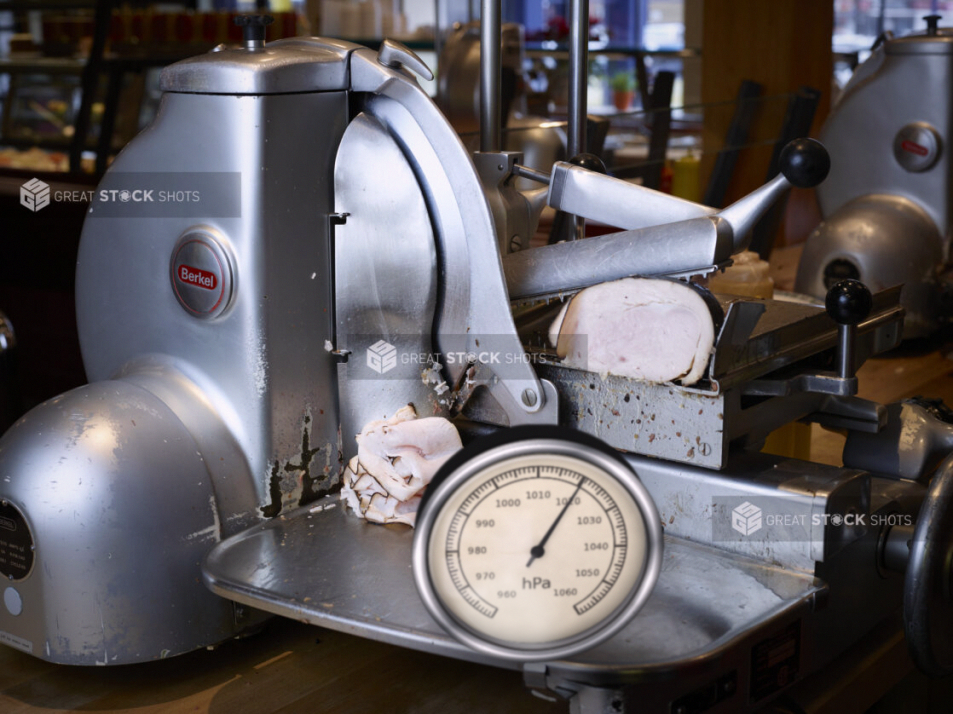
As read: 1020hPa
